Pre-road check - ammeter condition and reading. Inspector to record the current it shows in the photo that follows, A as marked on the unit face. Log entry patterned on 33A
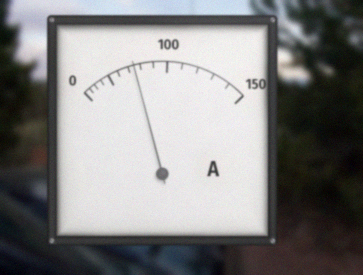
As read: 75A
